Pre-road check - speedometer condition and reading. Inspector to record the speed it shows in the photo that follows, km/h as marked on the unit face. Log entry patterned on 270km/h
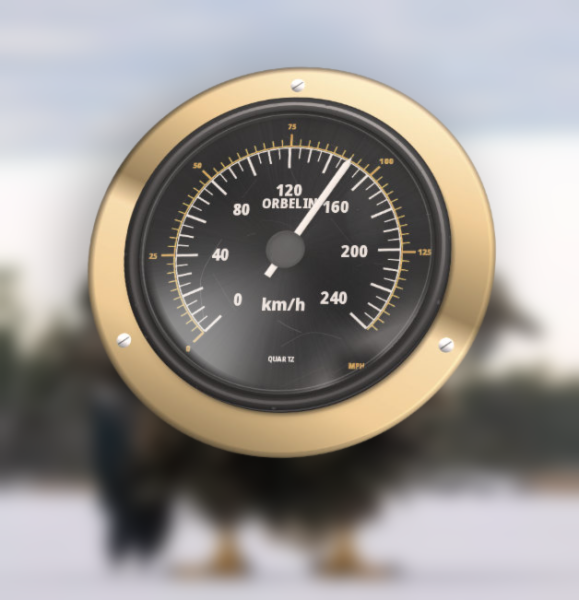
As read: 150km/h
